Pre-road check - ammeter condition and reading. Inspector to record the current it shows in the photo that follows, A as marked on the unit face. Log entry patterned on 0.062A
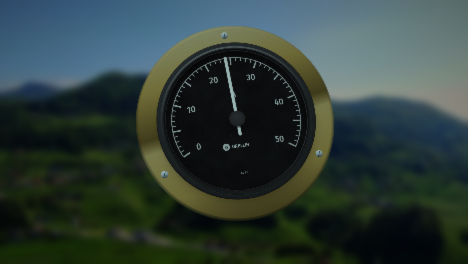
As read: 24A
